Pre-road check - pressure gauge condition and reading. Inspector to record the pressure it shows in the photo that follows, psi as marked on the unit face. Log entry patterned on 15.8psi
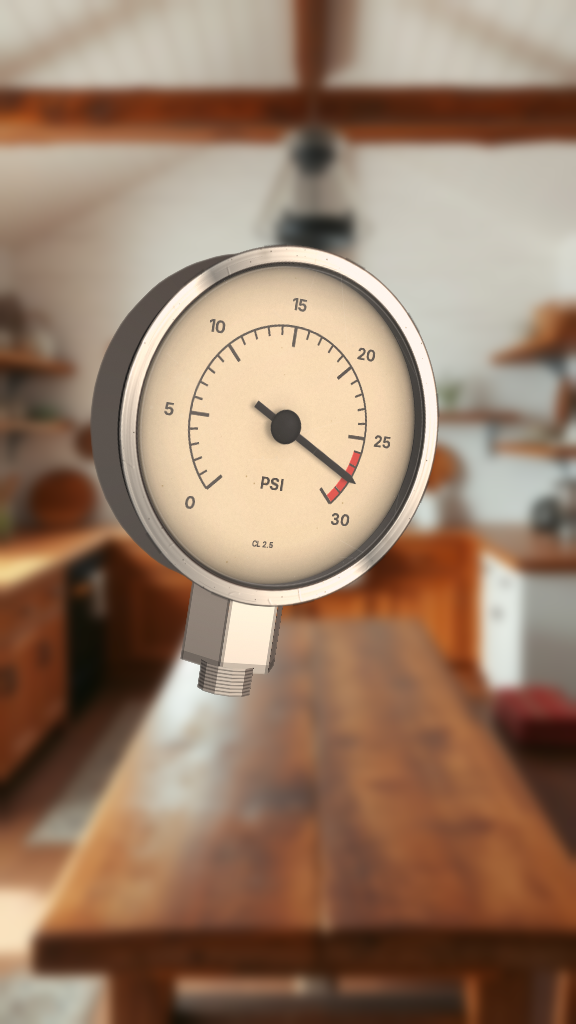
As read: 28psi
